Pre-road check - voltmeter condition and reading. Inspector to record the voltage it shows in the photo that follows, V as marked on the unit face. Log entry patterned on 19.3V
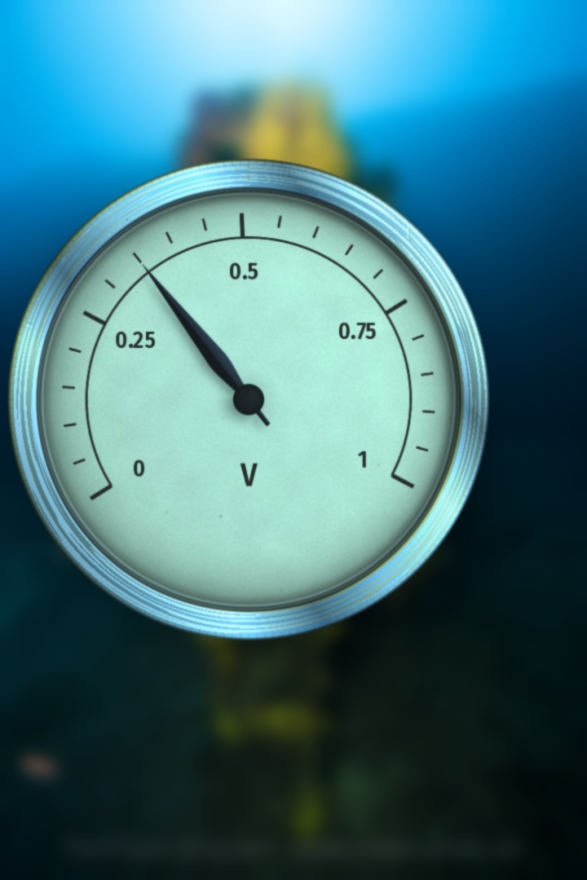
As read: 0.35V
